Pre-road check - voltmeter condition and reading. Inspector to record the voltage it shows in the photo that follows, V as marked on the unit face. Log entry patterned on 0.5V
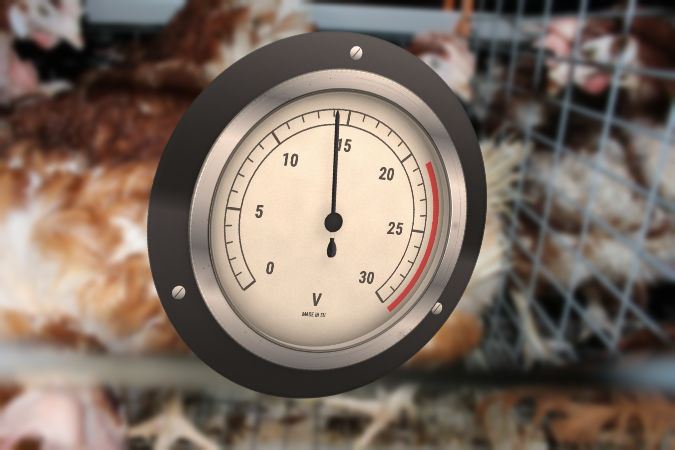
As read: 14V
